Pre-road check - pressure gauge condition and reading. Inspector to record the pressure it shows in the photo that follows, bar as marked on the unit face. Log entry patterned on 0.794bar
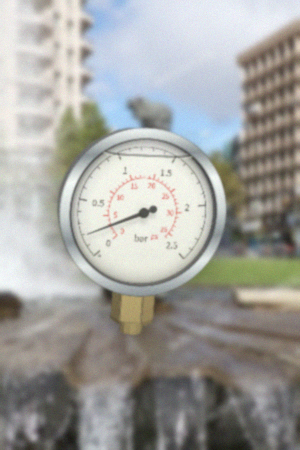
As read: 0.2bar
